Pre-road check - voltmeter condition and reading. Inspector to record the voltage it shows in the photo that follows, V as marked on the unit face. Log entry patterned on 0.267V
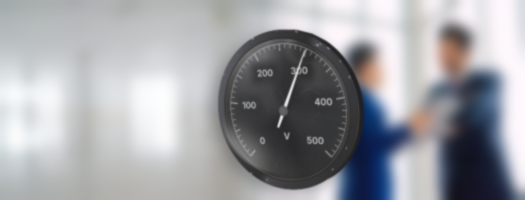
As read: 300V
